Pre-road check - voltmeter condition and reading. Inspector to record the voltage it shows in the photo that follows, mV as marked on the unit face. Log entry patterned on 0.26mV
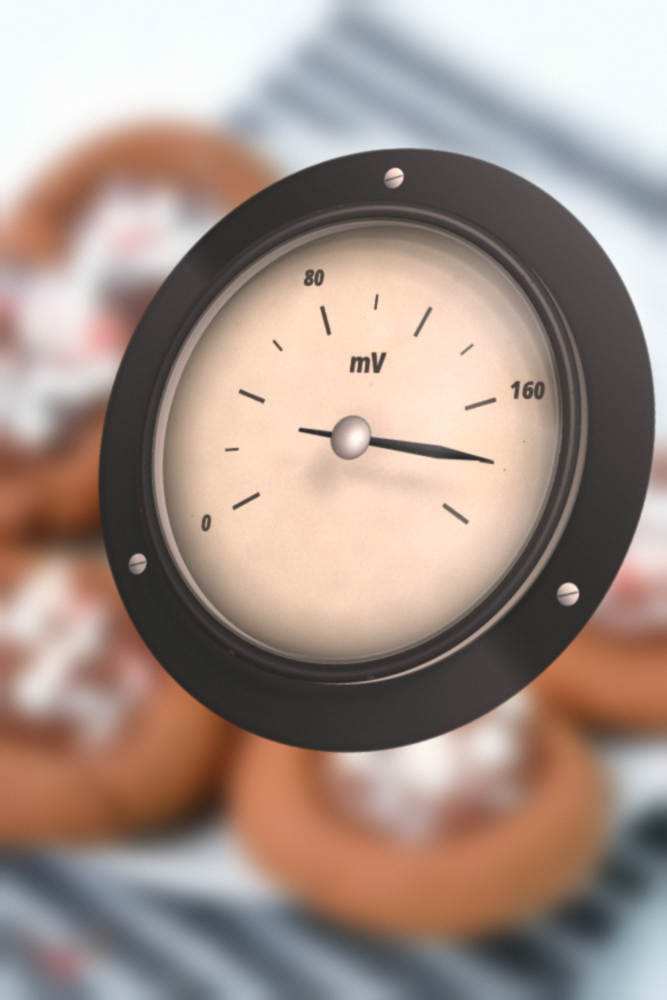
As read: 180mV
